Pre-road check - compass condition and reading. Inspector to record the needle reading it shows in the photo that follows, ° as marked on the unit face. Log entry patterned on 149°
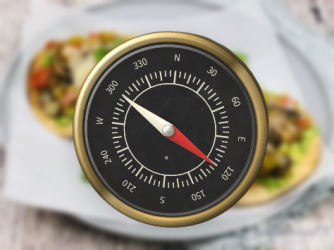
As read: 120°
